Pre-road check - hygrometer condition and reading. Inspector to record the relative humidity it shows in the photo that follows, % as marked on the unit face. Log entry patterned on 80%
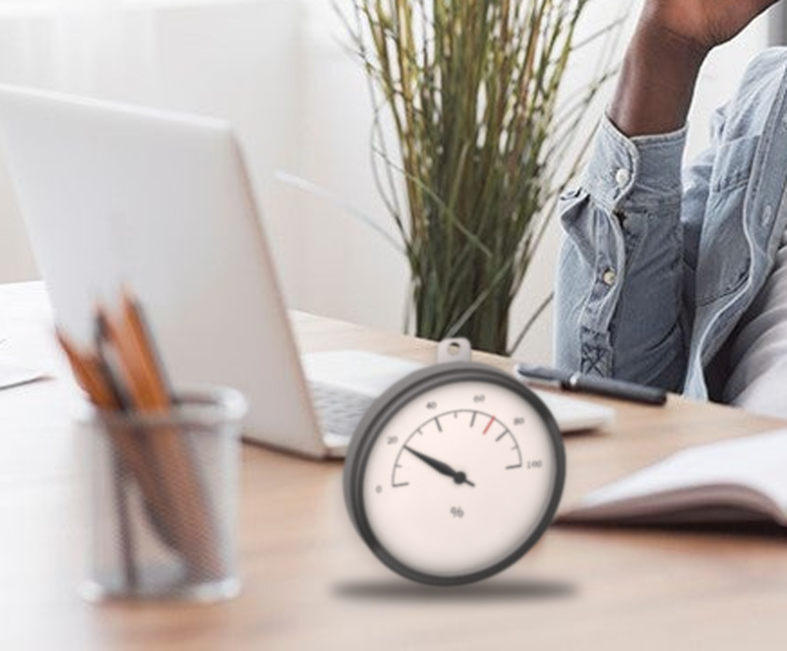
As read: 20%
